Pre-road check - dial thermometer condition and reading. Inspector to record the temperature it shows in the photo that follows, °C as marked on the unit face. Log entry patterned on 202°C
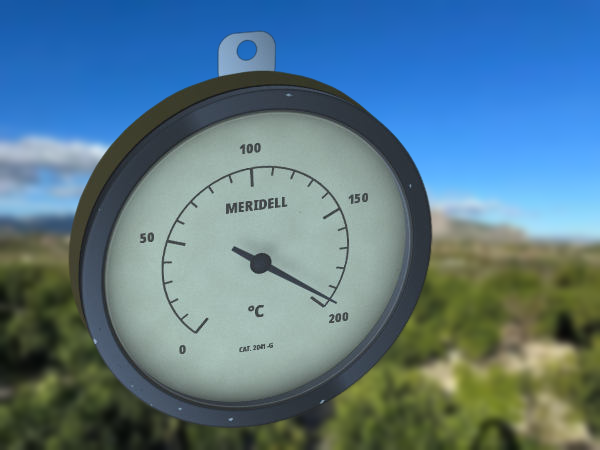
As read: 195°C
